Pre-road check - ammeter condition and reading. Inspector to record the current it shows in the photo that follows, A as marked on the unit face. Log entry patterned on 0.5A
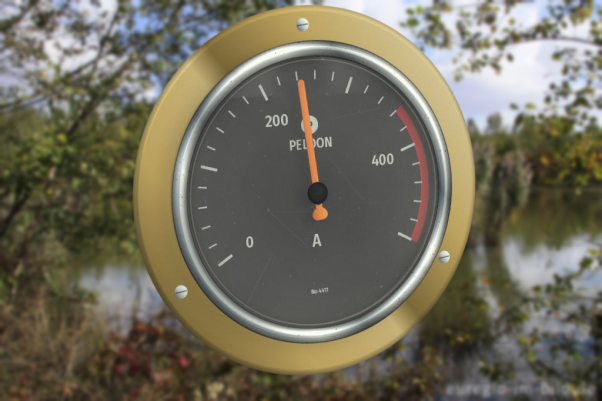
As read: 240A
